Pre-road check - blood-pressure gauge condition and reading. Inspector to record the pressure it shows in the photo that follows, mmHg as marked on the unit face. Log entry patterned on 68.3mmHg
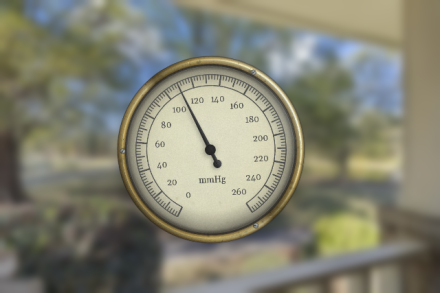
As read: 110mmHg
